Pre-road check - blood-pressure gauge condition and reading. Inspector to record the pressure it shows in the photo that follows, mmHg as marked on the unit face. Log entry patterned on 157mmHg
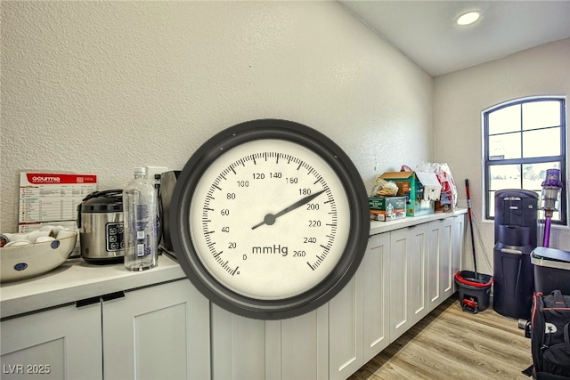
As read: 190mmHg
